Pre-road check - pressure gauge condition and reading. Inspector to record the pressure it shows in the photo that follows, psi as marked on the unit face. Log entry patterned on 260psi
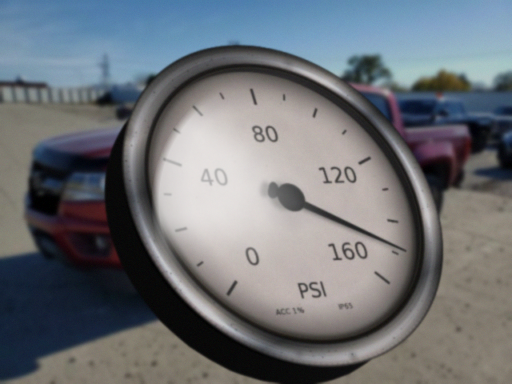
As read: 150psi
